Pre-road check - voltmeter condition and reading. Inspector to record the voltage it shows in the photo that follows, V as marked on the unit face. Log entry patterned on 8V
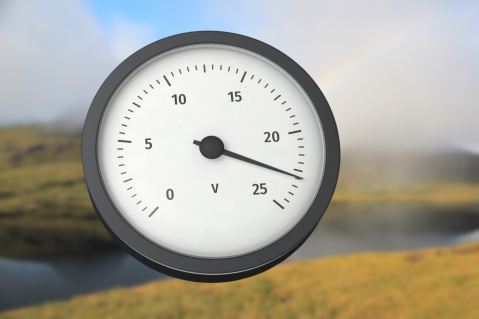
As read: 23V
